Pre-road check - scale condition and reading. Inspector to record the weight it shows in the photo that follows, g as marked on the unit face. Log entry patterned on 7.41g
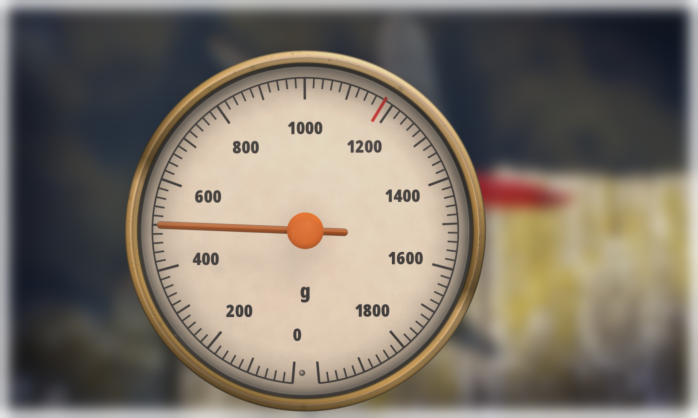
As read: 500g
